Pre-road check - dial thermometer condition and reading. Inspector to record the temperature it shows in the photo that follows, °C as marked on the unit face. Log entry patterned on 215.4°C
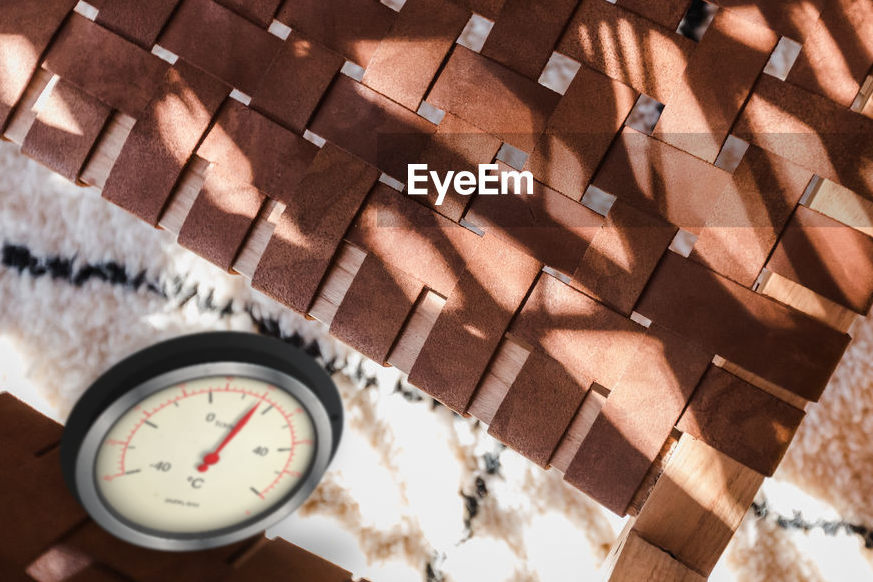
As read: 15°C
